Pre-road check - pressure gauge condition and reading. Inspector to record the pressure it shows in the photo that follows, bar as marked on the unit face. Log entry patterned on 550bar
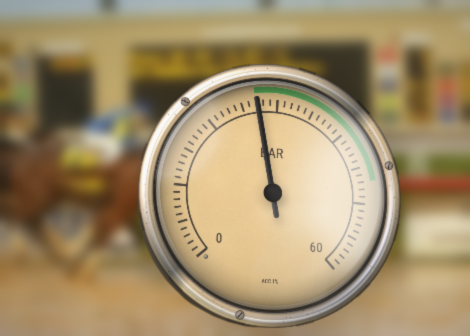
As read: 27bar
